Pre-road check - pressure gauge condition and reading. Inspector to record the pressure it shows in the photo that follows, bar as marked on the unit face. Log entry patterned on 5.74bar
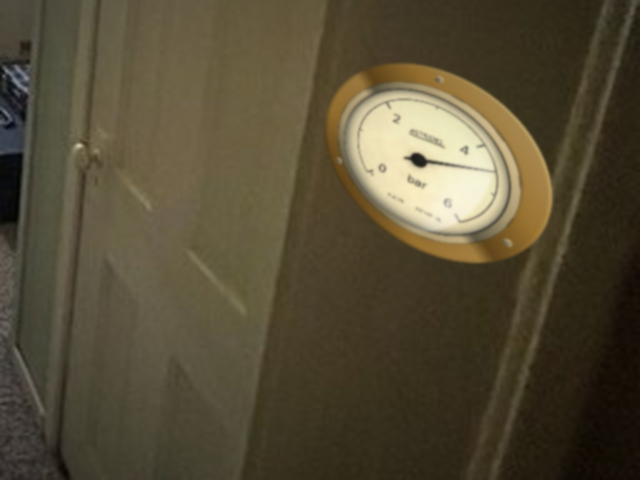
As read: 4.5bar
